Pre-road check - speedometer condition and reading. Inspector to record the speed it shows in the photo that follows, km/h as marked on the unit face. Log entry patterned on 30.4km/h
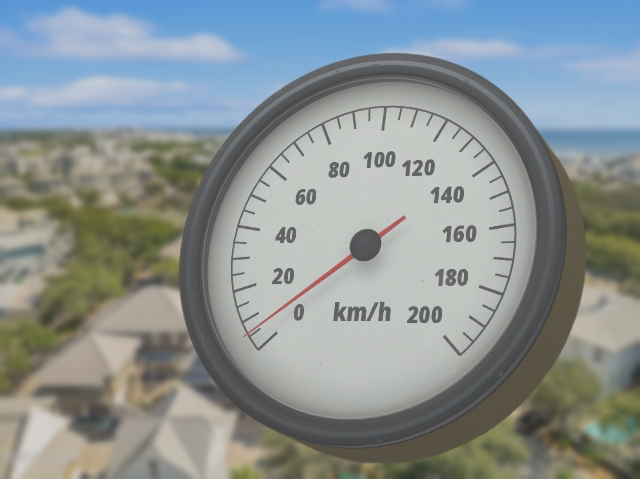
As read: 5km/h
